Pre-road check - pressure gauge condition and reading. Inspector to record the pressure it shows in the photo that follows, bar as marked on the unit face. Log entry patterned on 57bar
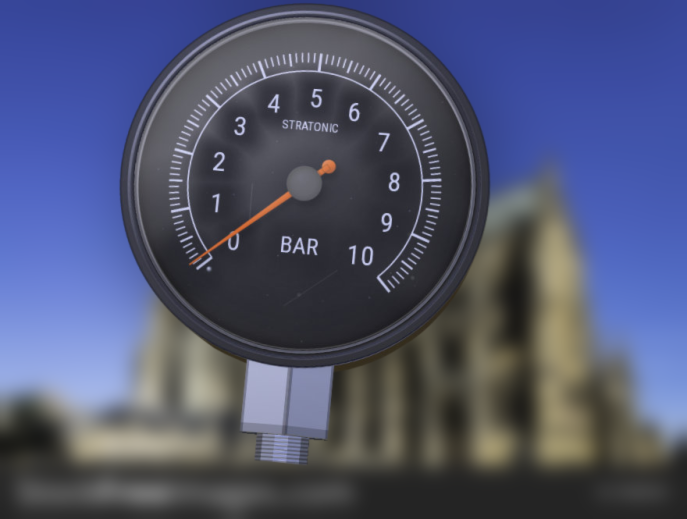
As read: 0.1bar
